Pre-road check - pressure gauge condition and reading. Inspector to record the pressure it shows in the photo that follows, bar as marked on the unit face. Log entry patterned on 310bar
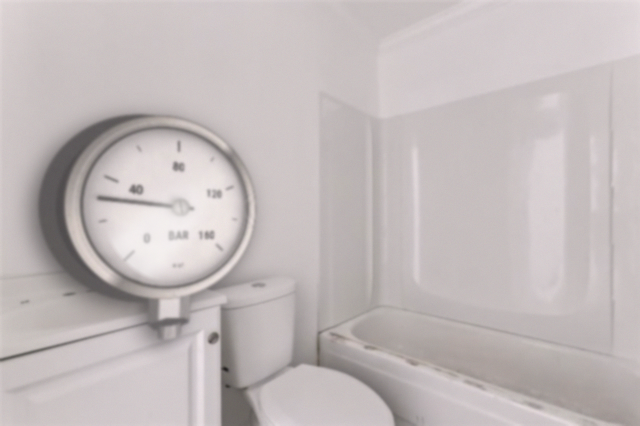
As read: 30bar
